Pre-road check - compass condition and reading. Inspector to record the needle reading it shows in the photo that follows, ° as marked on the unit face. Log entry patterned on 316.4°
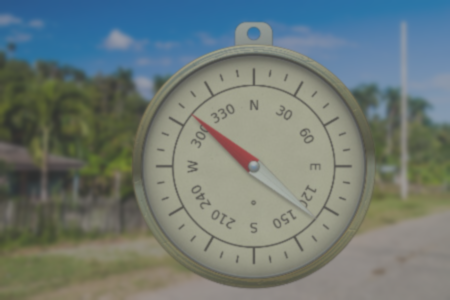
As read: 310°
